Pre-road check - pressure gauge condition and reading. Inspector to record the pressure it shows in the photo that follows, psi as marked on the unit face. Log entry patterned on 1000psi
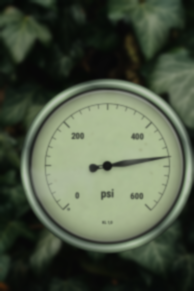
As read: 480psi
